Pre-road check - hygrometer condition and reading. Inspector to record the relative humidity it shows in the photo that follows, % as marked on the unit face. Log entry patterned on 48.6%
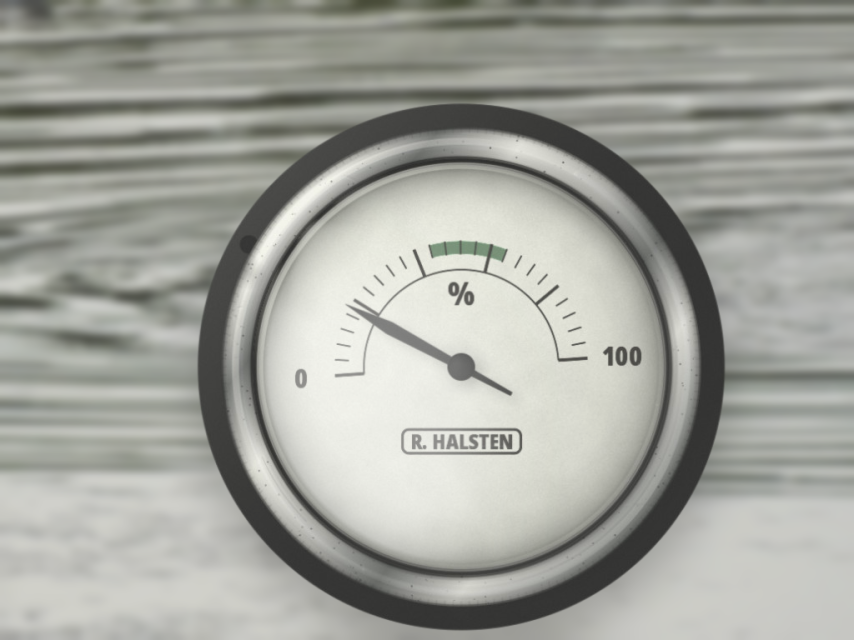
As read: 18%
